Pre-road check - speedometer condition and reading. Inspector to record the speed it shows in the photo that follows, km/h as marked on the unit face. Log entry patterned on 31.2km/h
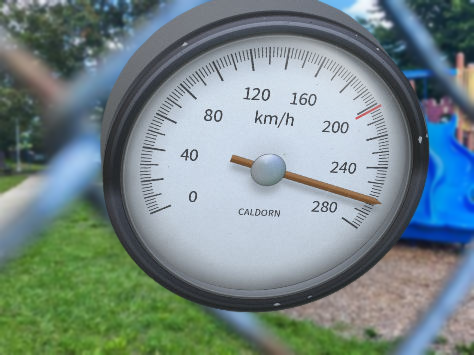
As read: 260km/h
